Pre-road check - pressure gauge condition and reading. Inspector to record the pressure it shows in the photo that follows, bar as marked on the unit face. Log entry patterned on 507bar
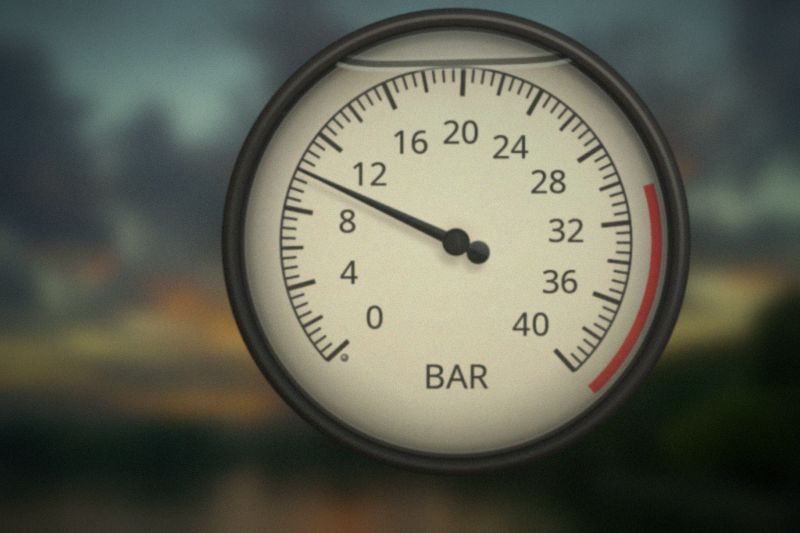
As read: 10bar
